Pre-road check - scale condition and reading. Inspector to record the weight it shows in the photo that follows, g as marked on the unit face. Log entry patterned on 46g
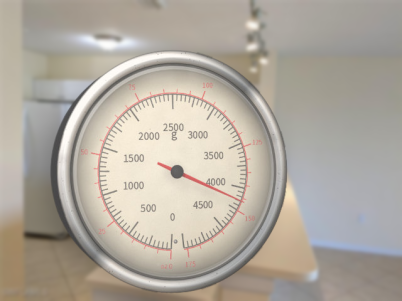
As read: 4150g
